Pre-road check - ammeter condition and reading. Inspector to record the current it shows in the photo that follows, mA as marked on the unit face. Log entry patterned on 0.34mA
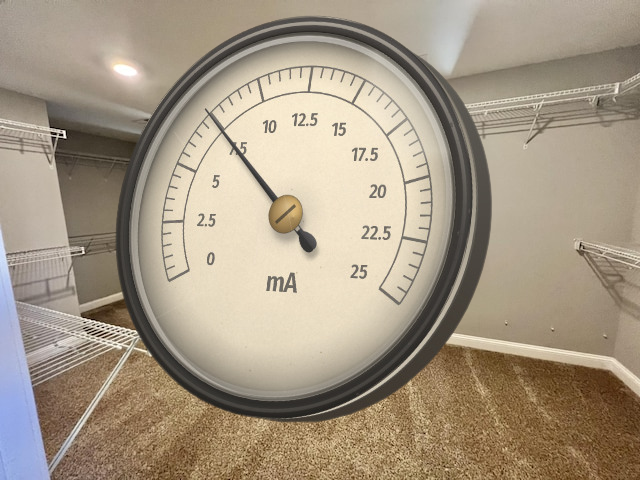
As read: 7.5mA
